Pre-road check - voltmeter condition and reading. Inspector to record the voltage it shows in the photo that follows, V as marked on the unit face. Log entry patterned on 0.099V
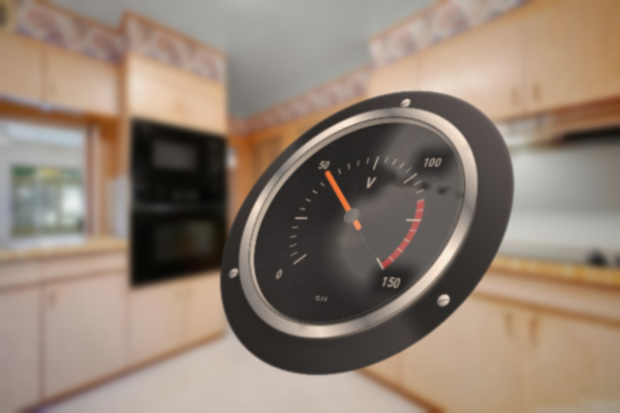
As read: 50V
